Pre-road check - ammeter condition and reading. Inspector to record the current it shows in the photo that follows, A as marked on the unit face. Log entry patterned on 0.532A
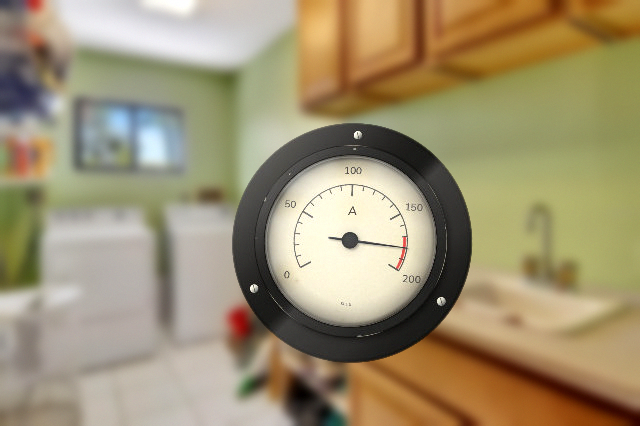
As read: 180A
